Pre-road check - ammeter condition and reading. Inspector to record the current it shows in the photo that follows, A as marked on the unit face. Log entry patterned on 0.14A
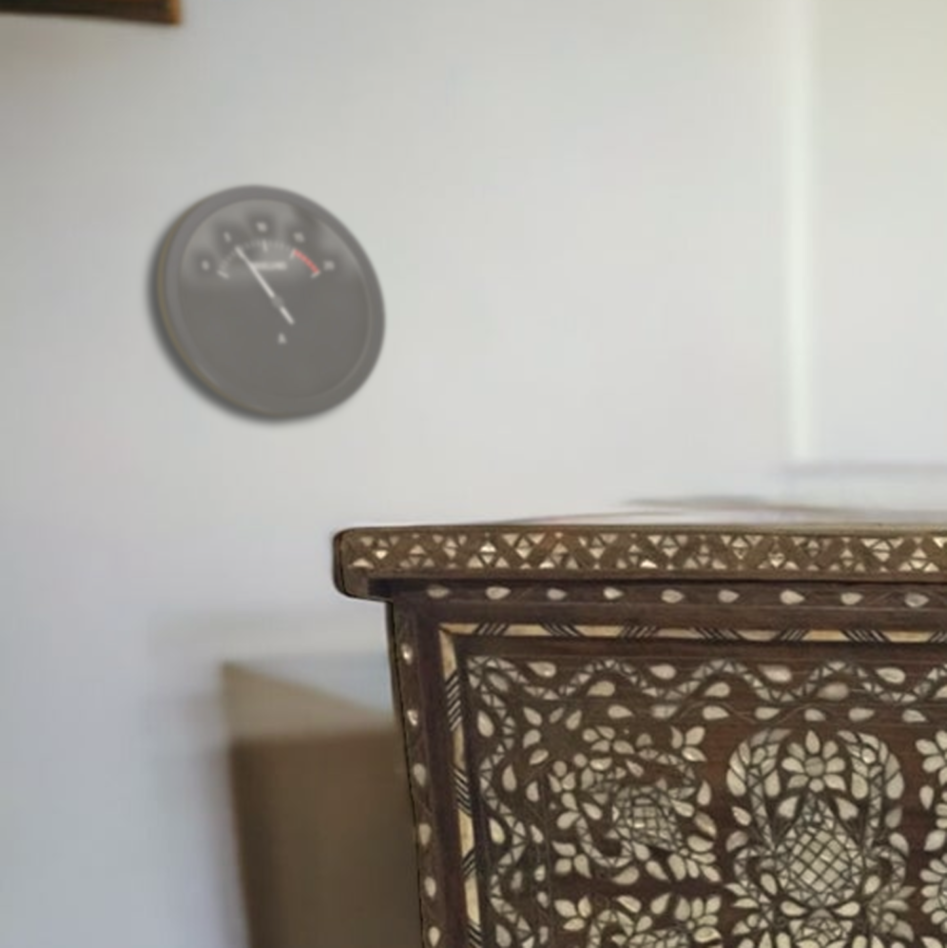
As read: 5A
